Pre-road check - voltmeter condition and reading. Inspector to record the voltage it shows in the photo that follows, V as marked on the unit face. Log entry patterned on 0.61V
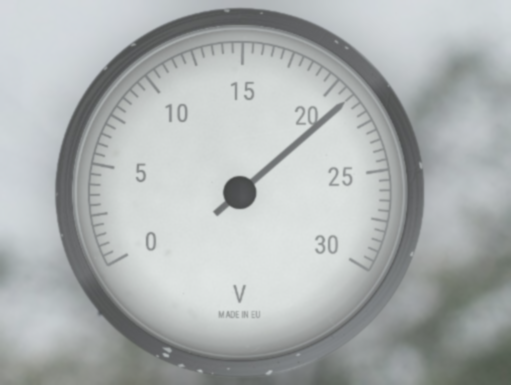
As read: 21V
